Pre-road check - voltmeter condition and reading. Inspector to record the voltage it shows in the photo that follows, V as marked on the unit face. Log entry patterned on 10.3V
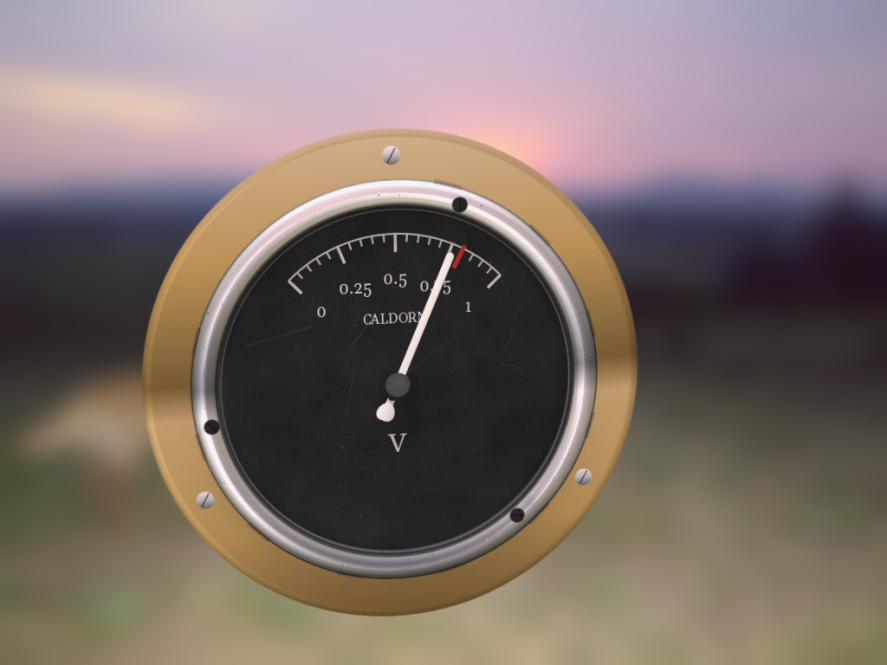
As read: 0.75V
